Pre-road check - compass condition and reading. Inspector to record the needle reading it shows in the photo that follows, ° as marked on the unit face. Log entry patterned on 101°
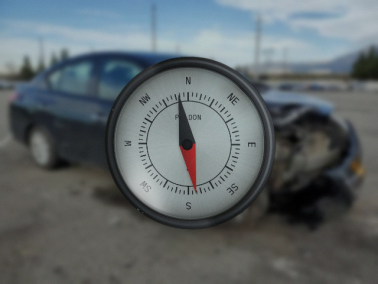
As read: 170°
